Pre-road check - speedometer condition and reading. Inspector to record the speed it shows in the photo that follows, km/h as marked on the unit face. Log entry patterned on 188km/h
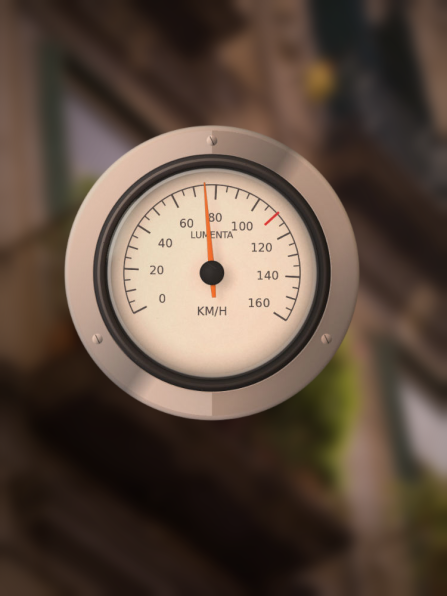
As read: 75km/h
